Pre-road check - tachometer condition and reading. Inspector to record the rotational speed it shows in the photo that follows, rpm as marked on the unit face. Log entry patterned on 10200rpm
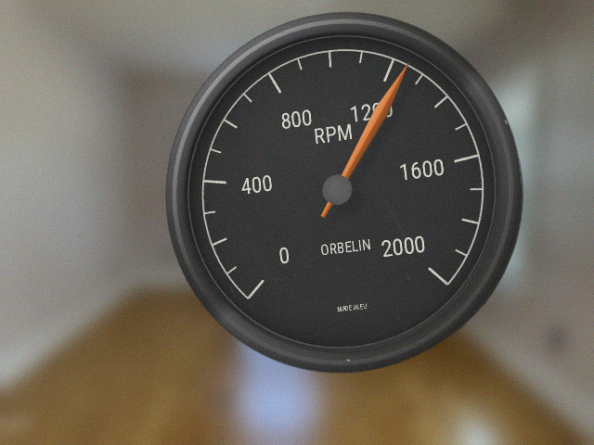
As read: 1250rpm
